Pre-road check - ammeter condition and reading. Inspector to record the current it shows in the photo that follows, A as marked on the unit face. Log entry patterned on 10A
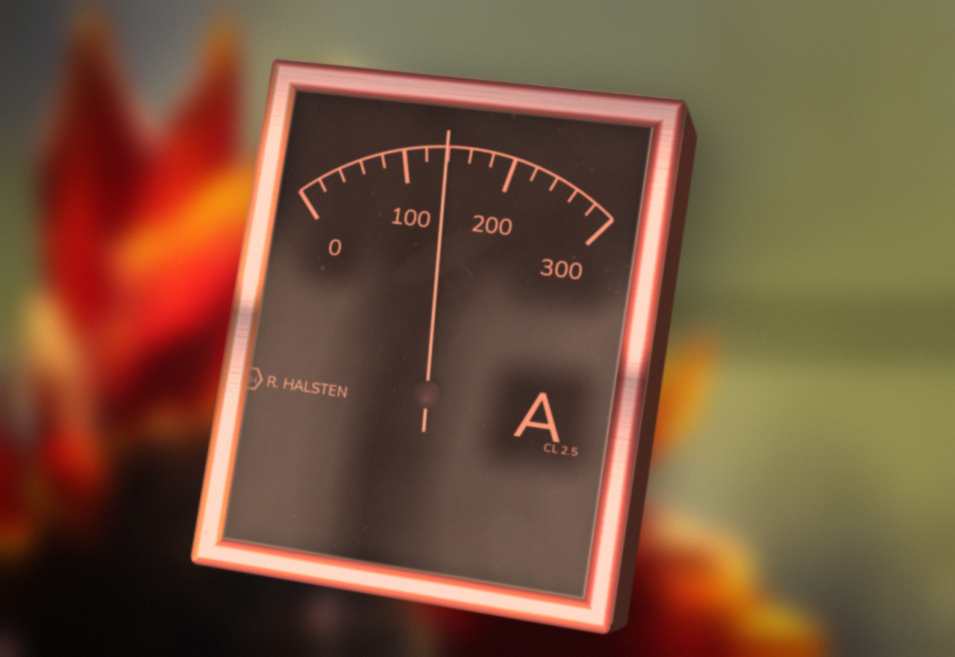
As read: 140A
